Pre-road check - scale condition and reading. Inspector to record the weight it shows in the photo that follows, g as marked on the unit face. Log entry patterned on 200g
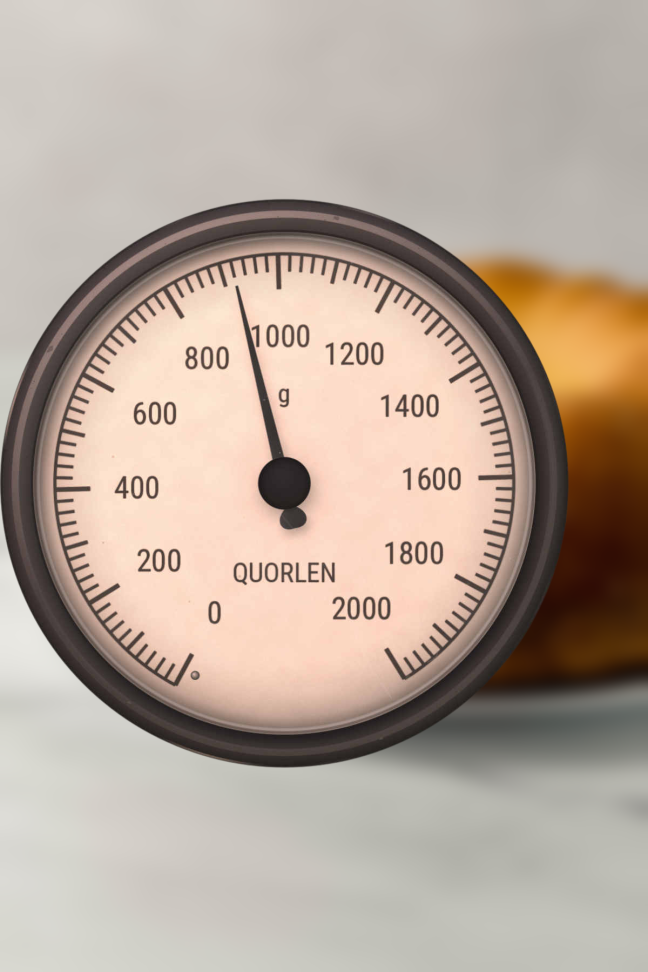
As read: 920g
